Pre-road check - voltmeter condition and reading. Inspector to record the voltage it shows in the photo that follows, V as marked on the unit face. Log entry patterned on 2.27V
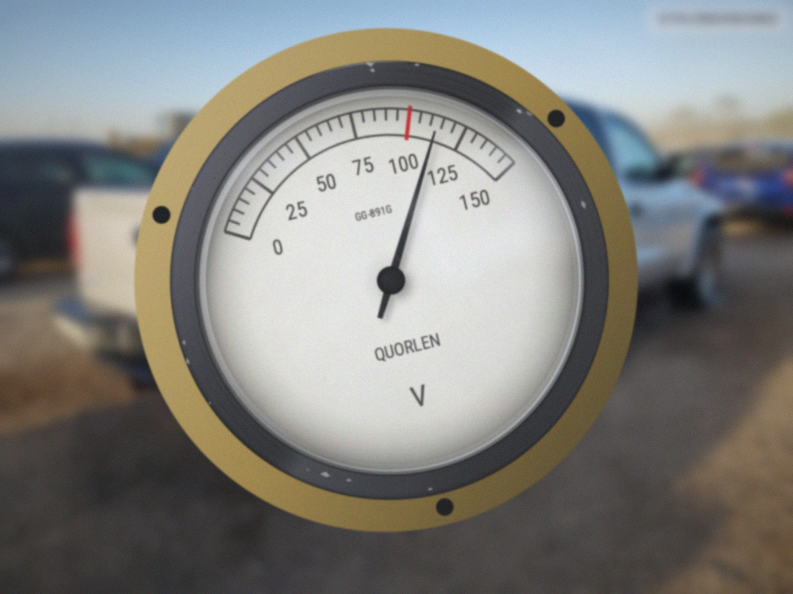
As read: 112.5V
